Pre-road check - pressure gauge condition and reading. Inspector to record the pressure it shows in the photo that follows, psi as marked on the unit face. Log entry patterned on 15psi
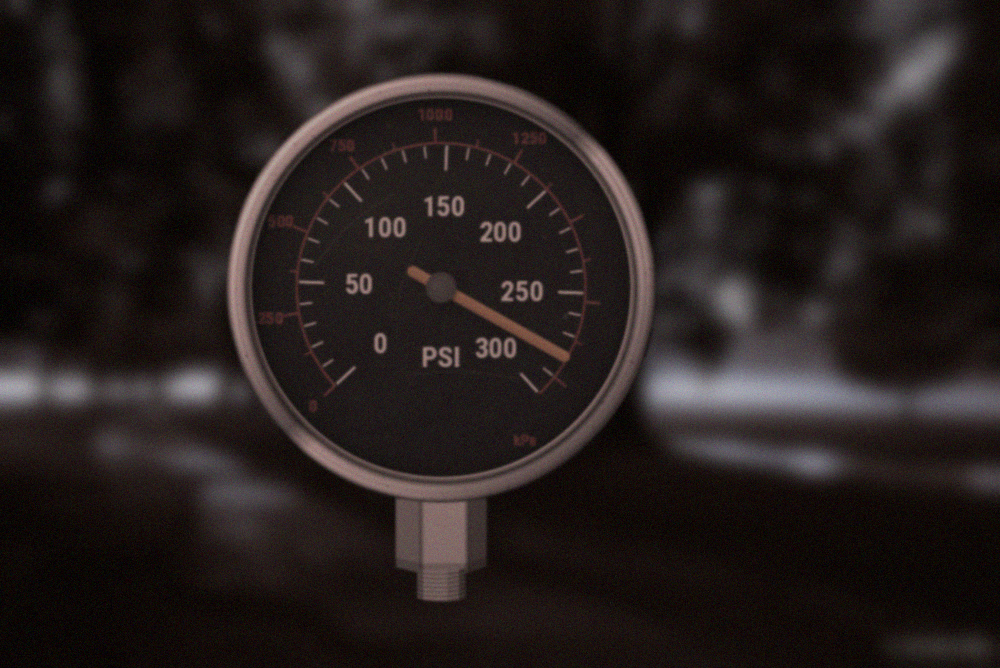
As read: 280psi
